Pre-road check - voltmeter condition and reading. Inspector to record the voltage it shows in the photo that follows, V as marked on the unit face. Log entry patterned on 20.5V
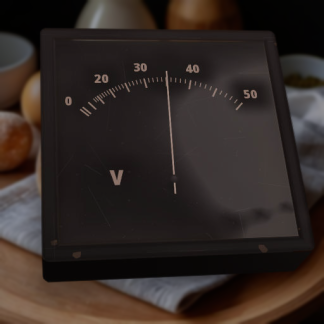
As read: 35V
